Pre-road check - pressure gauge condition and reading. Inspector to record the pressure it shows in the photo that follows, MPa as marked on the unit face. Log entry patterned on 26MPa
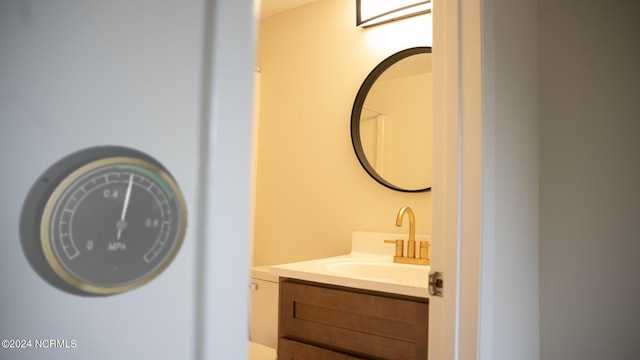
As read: 0.5MPa
